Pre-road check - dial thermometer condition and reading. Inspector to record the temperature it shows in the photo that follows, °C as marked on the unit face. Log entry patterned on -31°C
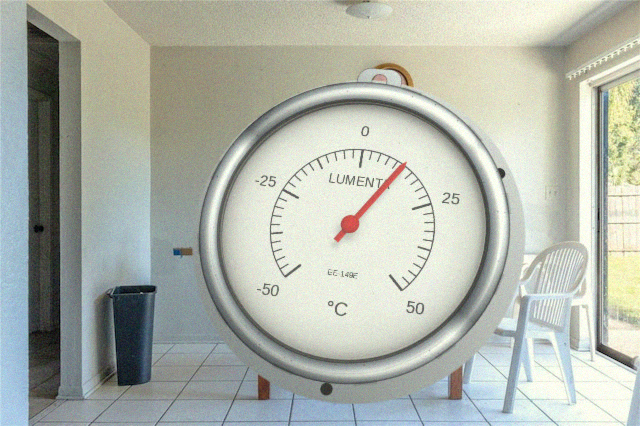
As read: 12.5°C
